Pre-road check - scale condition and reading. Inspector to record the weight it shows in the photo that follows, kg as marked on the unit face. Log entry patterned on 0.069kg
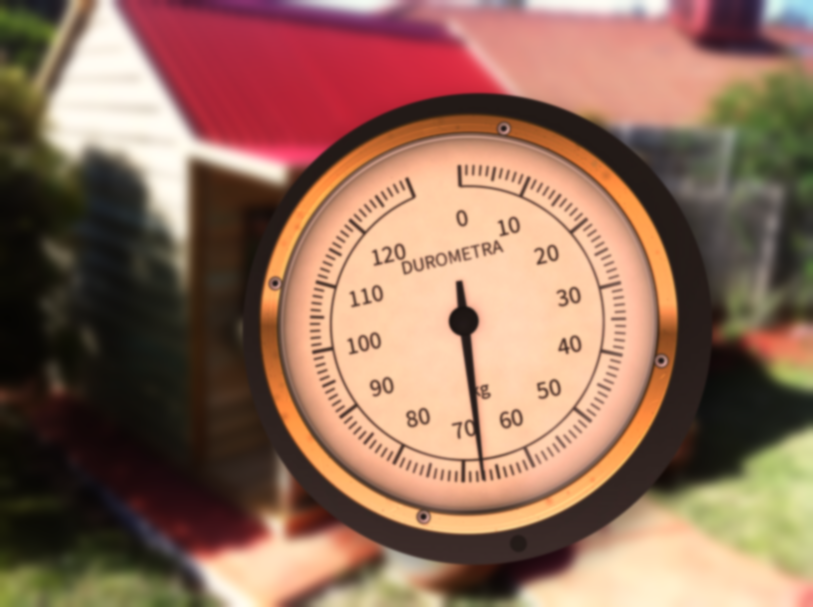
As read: 67kg
